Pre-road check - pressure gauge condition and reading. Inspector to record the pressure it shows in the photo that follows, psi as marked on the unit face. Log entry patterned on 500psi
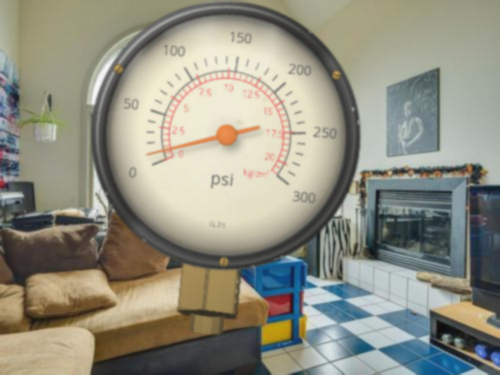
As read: 10psi
